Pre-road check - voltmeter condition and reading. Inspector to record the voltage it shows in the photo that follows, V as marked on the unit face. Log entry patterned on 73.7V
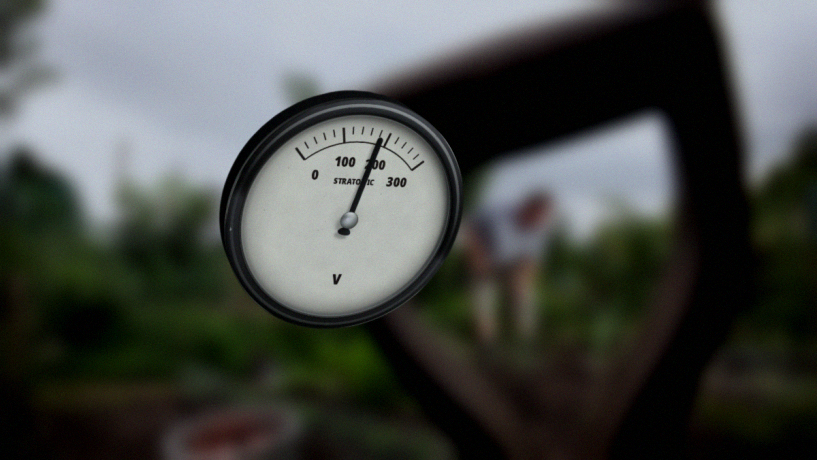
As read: 180V
